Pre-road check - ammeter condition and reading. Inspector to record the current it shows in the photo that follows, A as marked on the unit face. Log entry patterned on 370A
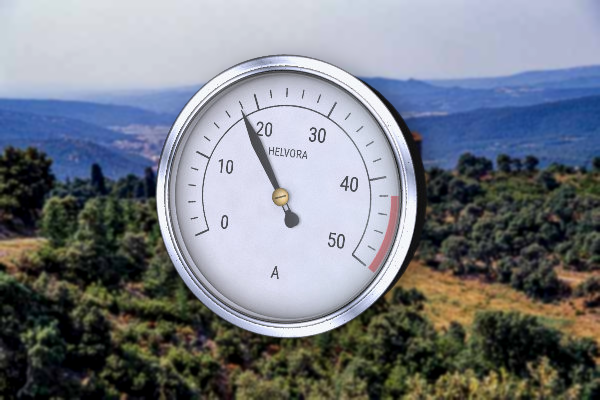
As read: 18A
